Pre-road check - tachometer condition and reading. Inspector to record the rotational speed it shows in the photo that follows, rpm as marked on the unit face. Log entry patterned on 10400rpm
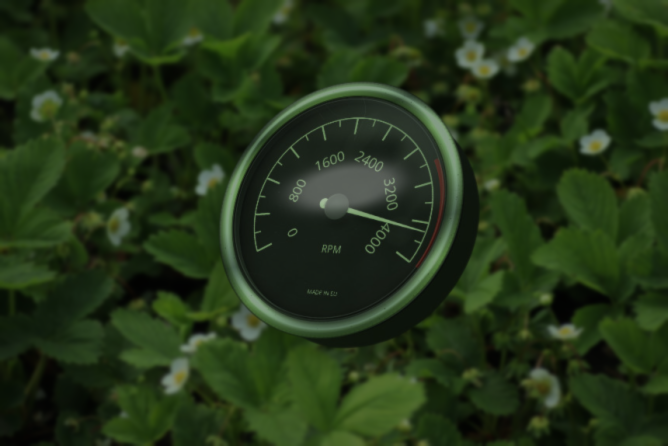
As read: 3700rpm
